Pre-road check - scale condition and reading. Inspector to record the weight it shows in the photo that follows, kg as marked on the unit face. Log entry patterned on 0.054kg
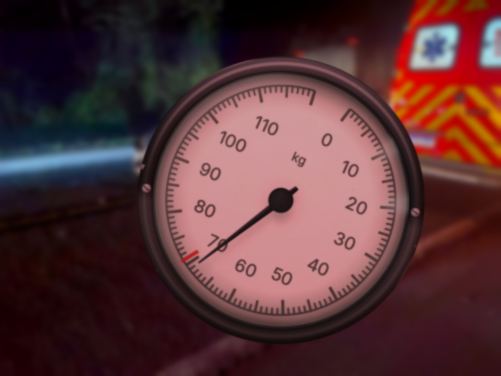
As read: 69kg
